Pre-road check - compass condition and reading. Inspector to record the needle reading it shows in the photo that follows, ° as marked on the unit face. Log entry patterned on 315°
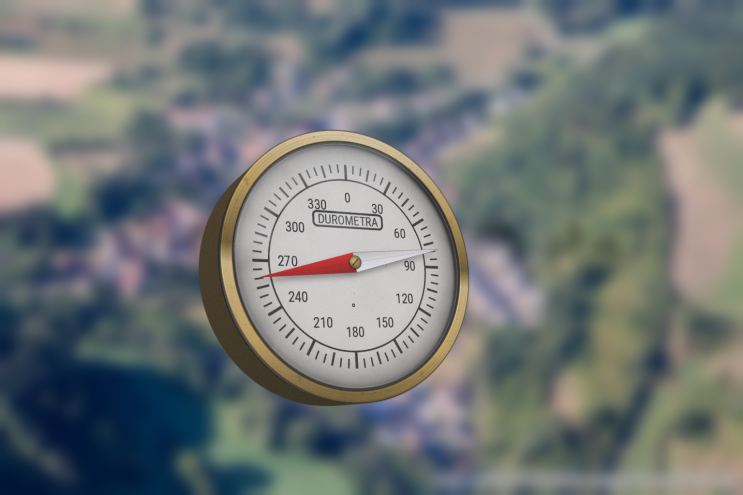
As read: 260°
